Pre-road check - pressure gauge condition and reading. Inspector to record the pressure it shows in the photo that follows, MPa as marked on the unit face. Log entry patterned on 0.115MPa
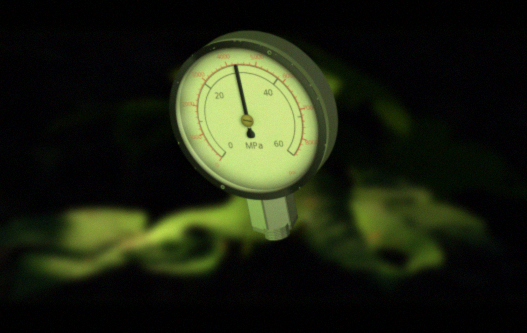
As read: 30MPa
